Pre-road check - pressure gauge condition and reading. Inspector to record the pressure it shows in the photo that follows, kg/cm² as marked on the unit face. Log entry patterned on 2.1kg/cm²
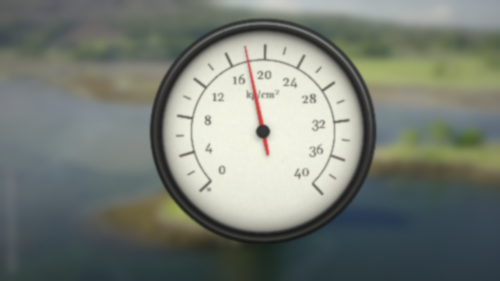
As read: 18kg/cm²
